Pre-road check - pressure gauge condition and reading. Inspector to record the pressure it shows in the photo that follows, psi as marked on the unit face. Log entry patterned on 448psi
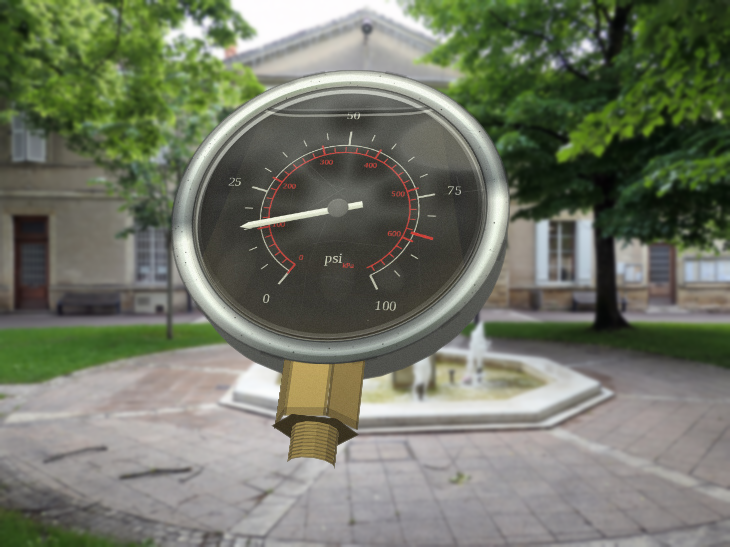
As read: 15psi
